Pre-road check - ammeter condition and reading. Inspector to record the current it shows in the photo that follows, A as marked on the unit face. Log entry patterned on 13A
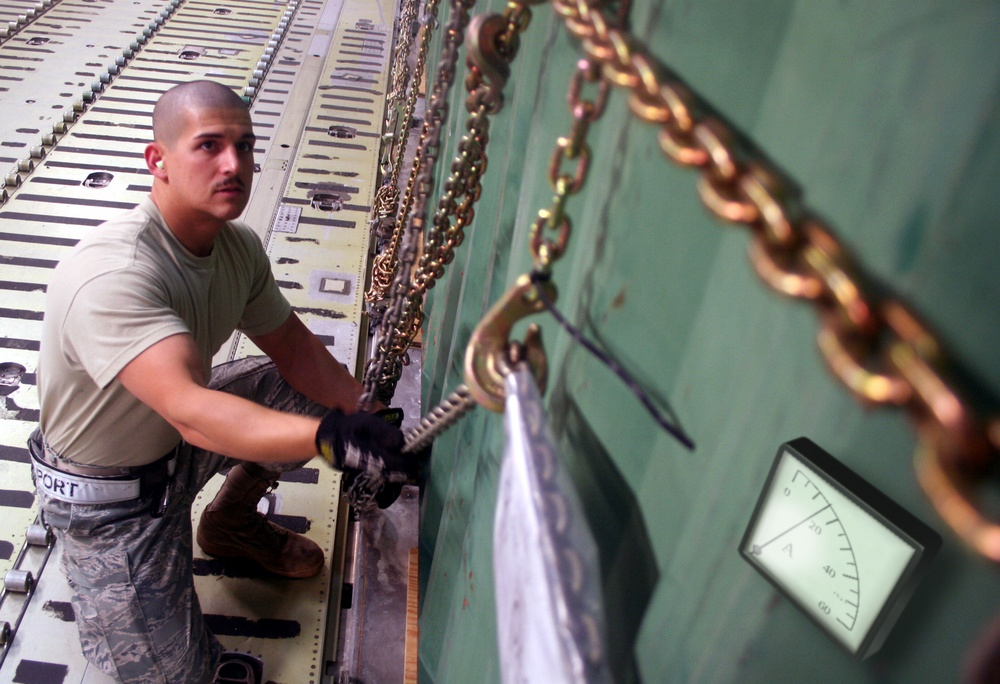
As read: 15A
